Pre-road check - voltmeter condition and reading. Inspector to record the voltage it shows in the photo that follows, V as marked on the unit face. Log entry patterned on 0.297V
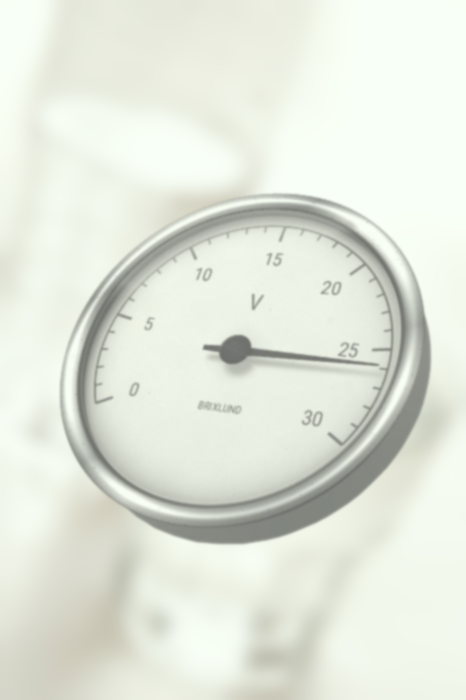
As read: 26V
